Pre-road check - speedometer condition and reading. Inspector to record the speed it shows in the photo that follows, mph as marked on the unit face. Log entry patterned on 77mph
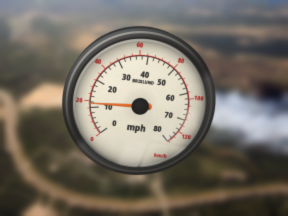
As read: 12mph
